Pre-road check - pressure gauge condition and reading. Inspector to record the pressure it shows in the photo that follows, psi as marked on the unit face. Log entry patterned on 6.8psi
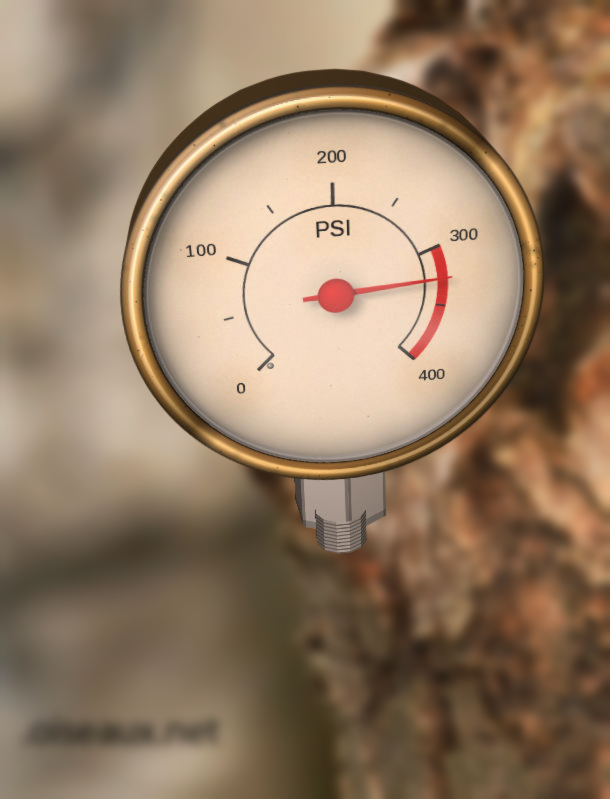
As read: 325psi
